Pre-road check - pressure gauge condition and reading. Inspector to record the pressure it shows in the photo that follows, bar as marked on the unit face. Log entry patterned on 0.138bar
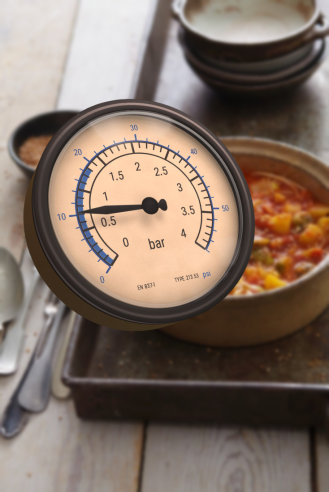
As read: 0.7bar
